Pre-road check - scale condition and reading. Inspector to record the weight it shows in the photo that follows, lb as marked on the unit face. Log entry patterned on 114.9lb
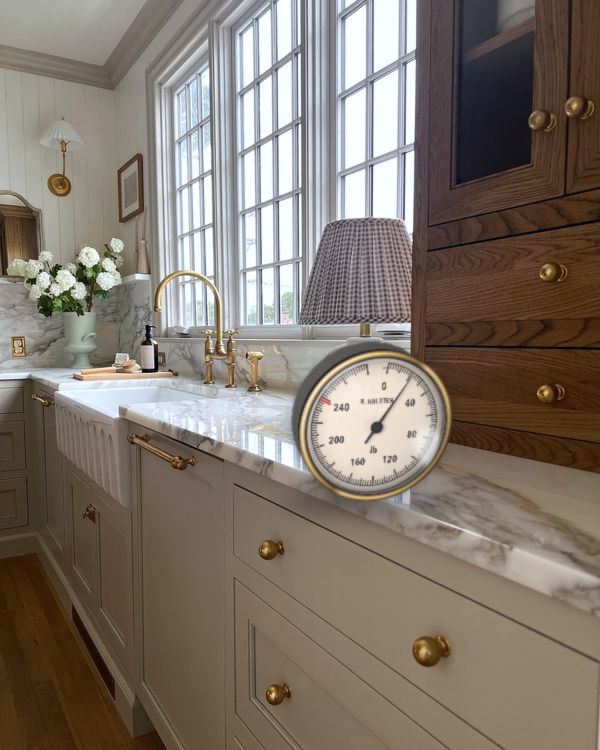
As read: 20lb
